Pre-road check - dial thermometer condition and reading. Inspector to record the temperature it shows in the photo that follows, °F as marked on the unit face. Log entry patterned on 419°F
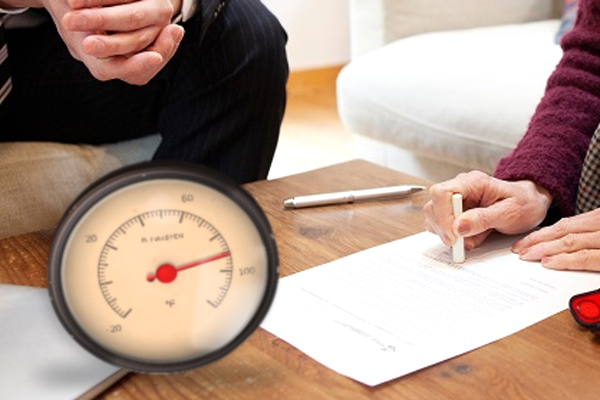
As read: 90°F
